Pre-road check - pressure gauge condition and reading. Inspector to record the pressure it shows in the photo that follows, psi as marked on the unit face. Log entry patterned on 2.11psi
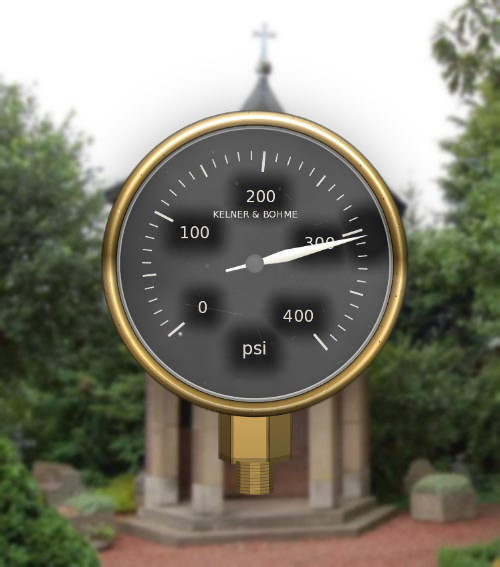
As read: 305psi
